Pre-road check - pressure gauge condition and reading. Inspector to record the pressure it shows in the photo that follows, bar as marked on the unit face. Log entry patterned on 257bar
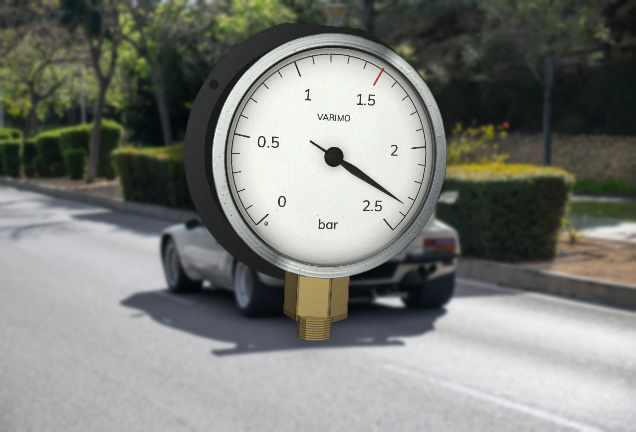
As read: 2.35bar
